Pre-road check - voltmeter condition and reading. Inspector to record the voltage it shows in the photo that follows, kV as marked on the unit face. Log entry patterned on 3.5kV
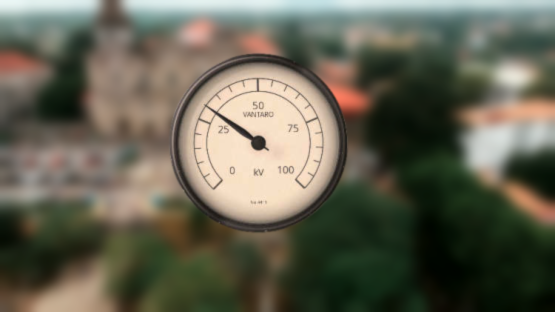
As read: 30kV
